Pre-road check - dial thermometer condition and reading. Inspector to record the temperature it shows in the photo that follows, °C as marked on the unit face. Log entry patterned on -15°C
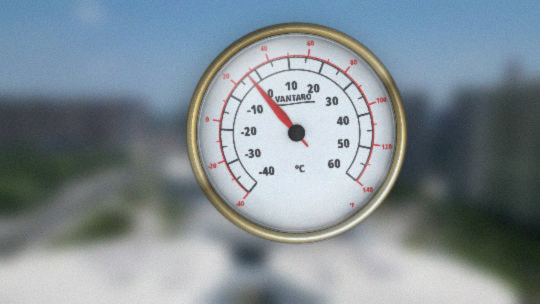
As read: -2.5°C
